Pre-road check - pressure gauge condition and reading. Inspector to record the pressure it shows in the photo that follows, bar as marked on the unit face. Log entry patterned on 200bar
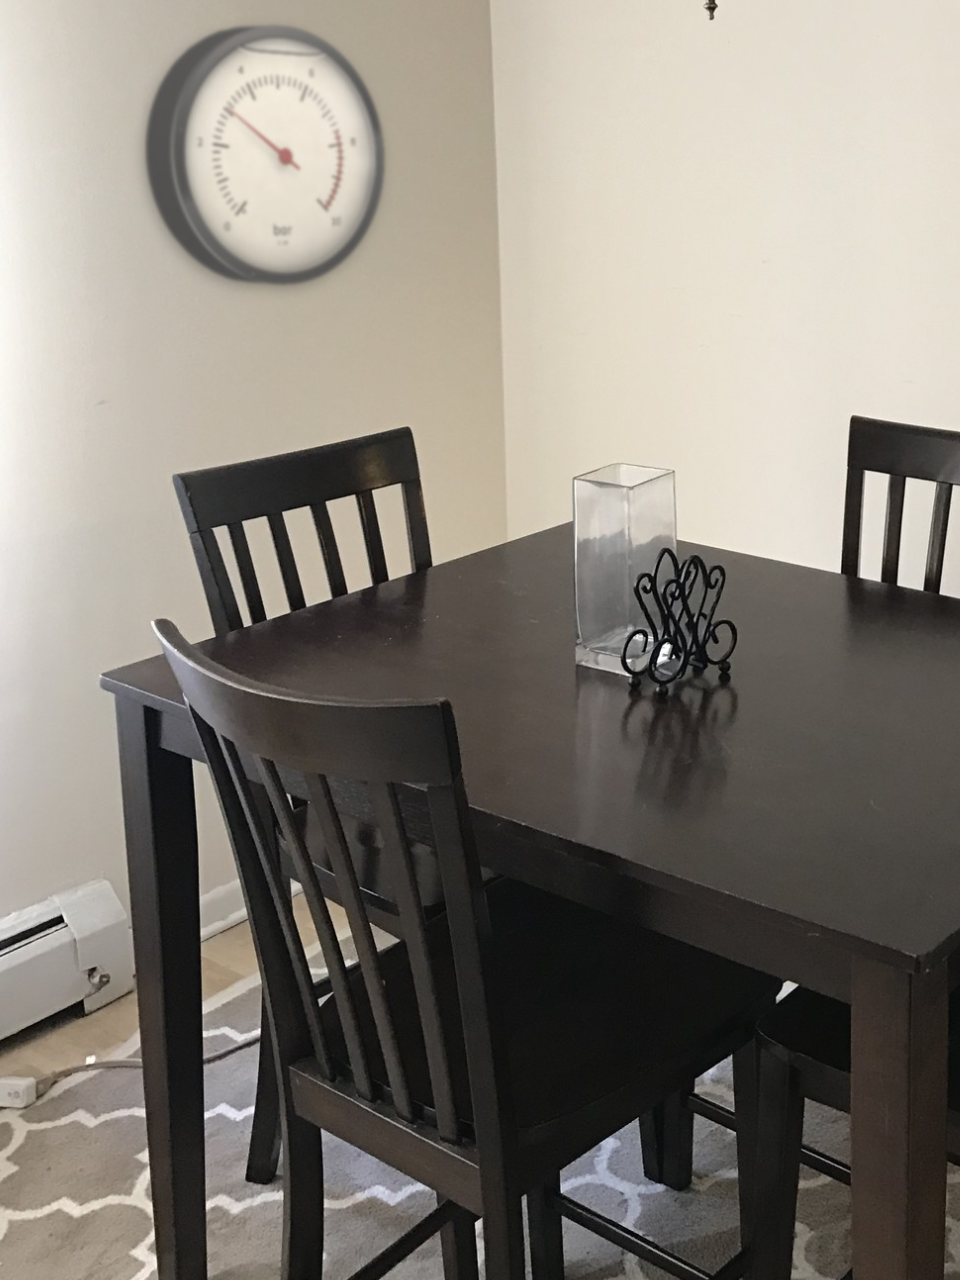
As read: 3bar
